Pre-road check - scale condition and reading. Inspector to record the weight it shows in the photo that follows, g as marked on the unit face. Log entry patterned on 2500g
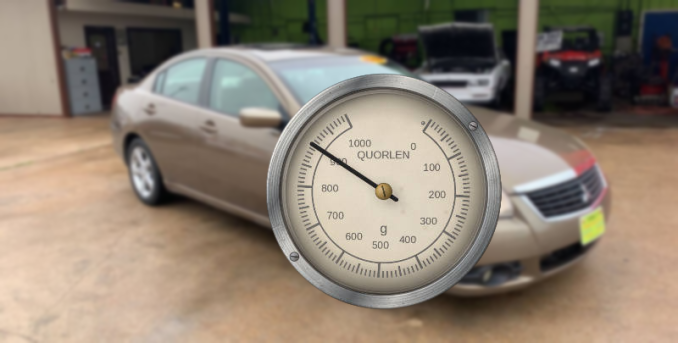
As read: 900g
